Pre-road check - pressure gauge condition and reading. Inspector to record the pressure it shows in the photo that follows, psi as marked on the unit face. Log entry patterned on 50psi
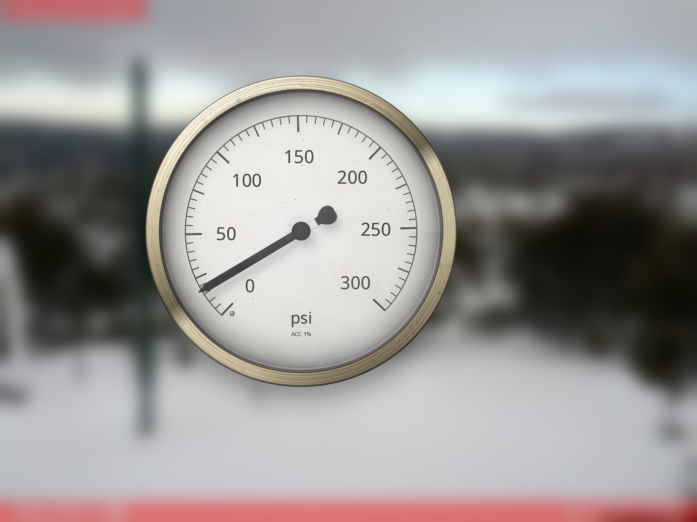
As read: 17.5psi
